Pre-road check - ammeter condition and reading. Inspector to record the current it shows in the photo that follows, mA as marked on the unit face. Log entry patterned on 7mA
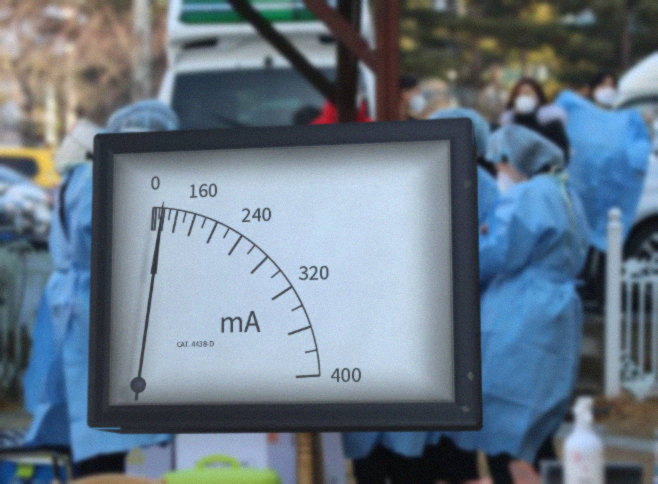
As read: 80mA
